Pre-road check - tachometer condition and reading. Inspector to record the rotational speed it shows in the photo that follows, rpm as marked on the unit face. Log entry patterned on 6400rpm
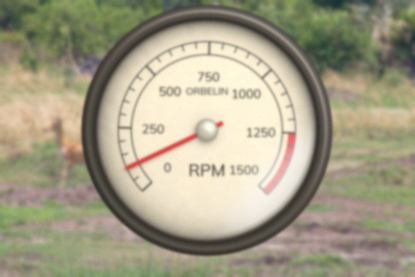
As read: 100rpm
